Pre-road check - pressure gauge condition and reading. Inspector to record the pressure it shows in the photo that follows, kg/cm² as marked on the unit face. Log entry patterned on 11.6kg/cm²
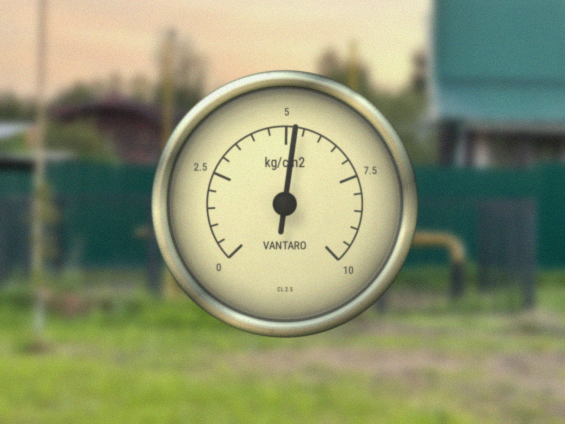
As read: 5.25kg/cm²
